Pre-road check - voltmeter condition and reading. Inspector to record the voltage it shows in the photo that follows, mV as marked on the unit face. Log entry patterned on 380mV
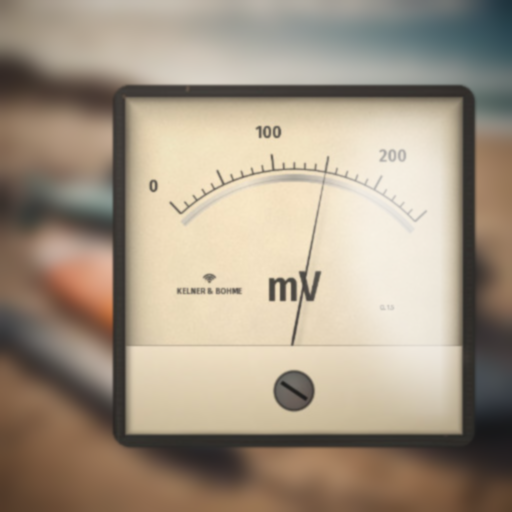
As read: 150mV
